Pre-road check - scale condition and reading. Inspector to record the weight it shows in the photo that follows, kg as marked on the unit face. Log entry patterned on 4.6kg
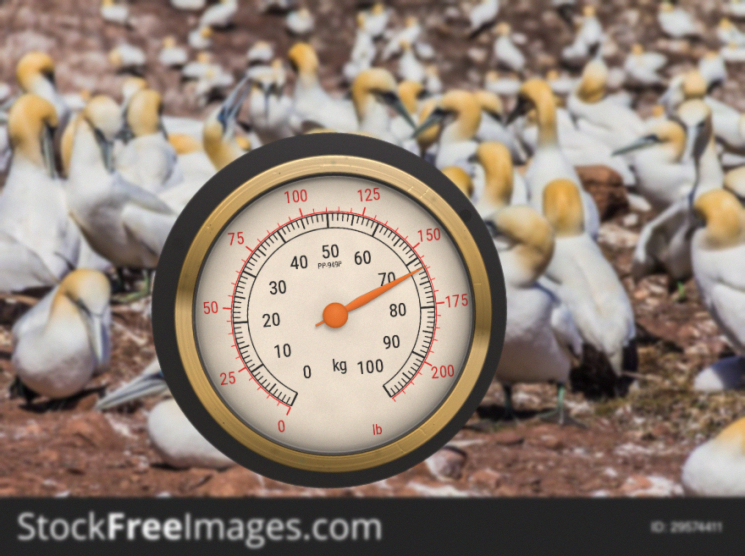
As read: 72kg
